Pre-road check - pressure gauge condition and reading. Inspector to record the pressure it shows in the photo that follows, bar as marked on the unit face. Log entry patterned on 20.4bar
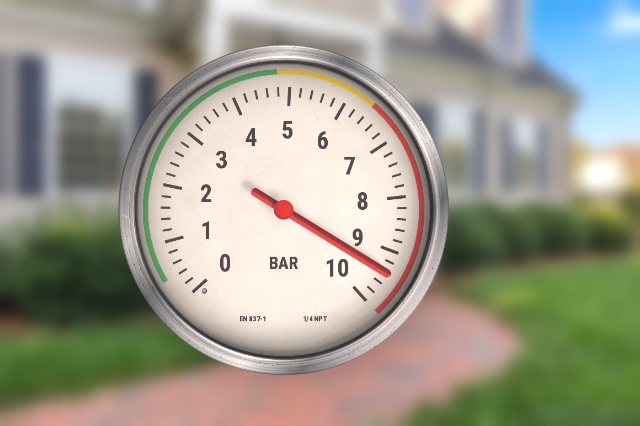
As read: 9.4bar
